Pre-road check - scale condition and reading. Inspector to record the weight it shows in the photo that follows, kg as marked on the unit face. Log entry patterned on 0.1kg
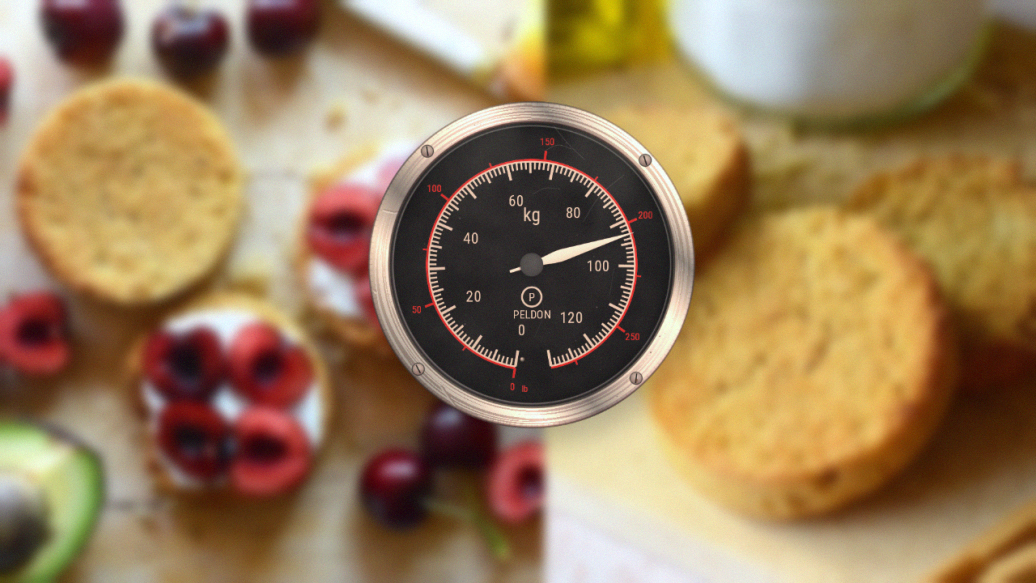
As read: 93kg
